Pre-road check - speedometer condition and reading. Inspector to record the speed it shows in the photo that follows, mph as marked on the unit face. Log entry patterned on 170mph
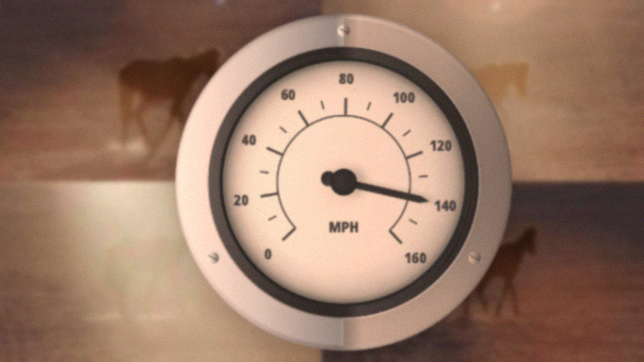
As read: 140mph
